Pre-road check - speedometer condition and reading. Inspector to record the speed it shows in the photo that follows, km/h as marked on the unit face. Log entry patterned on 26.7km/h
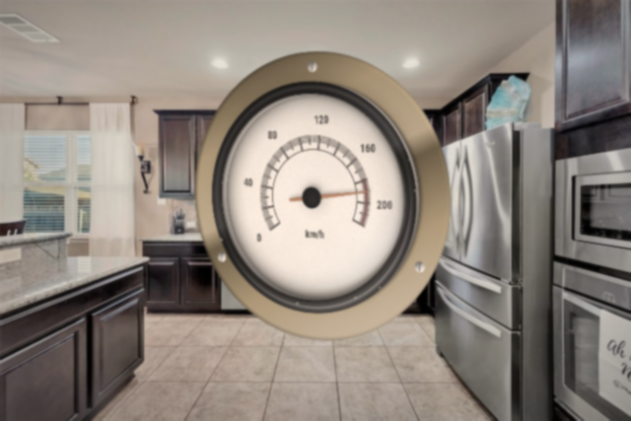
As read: 190km/h
